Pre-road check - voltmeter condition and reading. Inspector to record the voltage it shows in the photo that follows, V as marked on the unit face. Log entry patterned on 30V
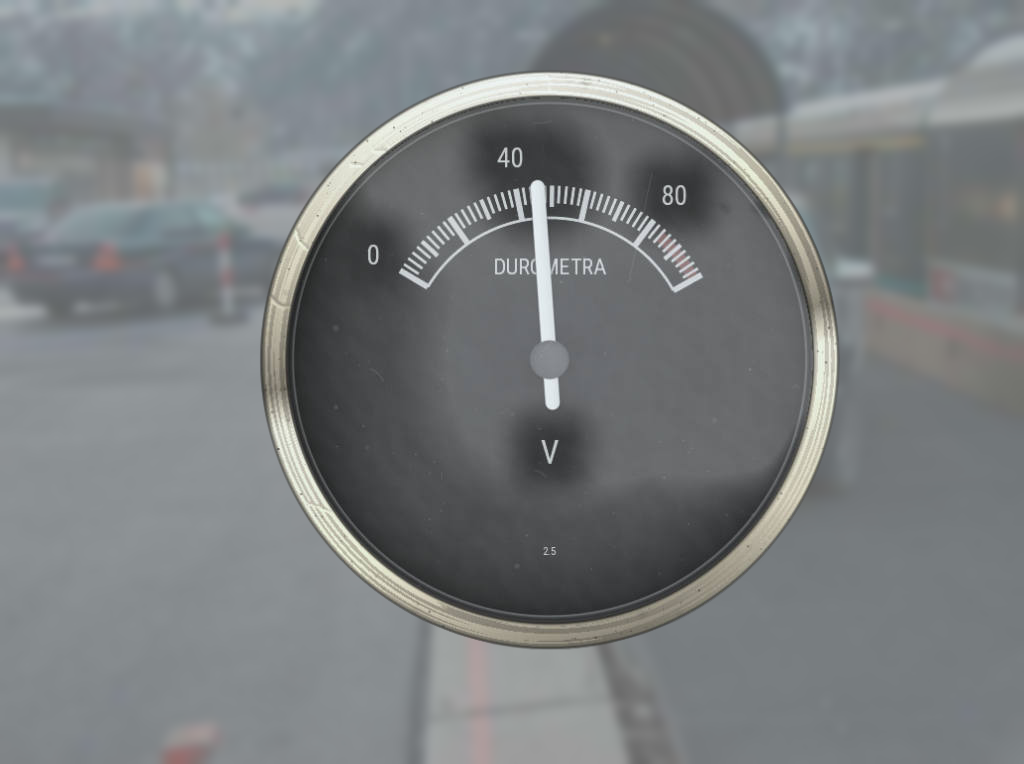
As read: 46V
